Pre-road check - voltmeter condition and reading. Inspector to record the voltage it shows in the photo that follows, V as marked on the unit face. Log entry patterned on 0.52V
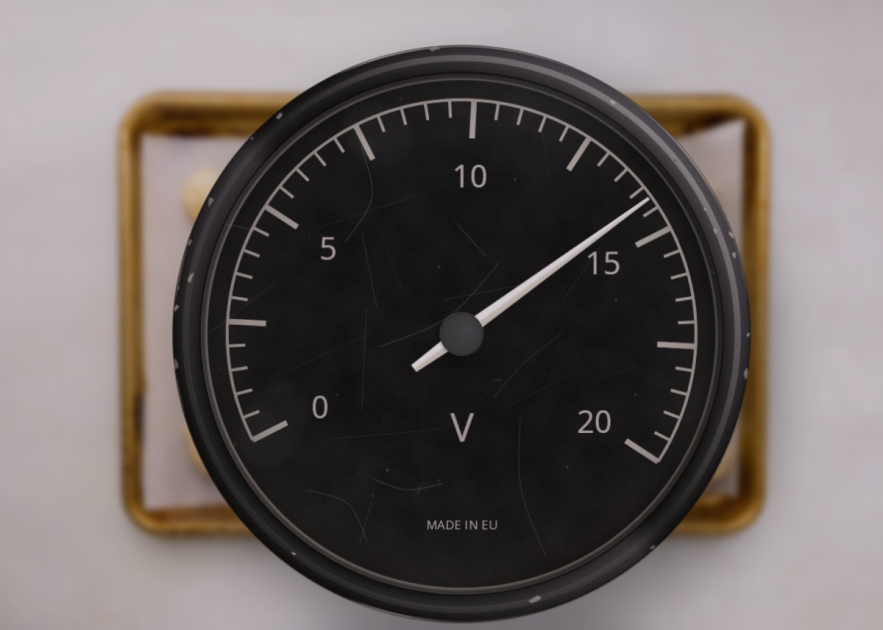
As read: 14.25V
